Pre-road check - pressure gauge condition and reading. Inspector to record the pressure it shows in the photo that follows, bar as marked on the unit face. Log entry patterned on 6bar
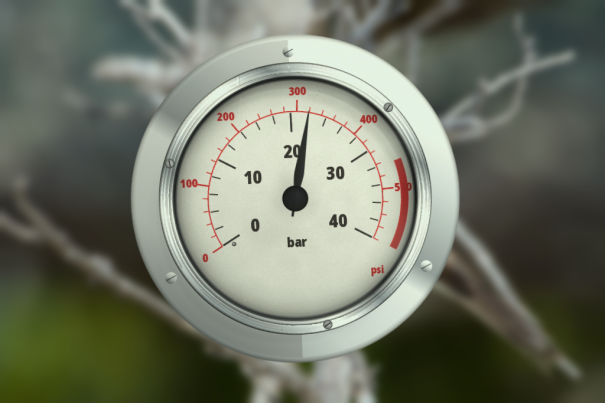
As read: 22bar
